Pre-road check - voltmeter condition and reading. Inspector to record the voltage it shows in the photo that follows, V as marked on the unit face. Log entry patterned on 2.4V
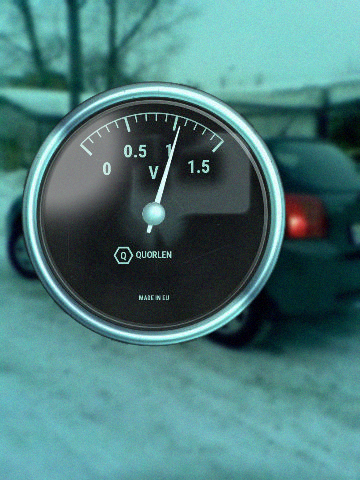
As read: 1.05V
